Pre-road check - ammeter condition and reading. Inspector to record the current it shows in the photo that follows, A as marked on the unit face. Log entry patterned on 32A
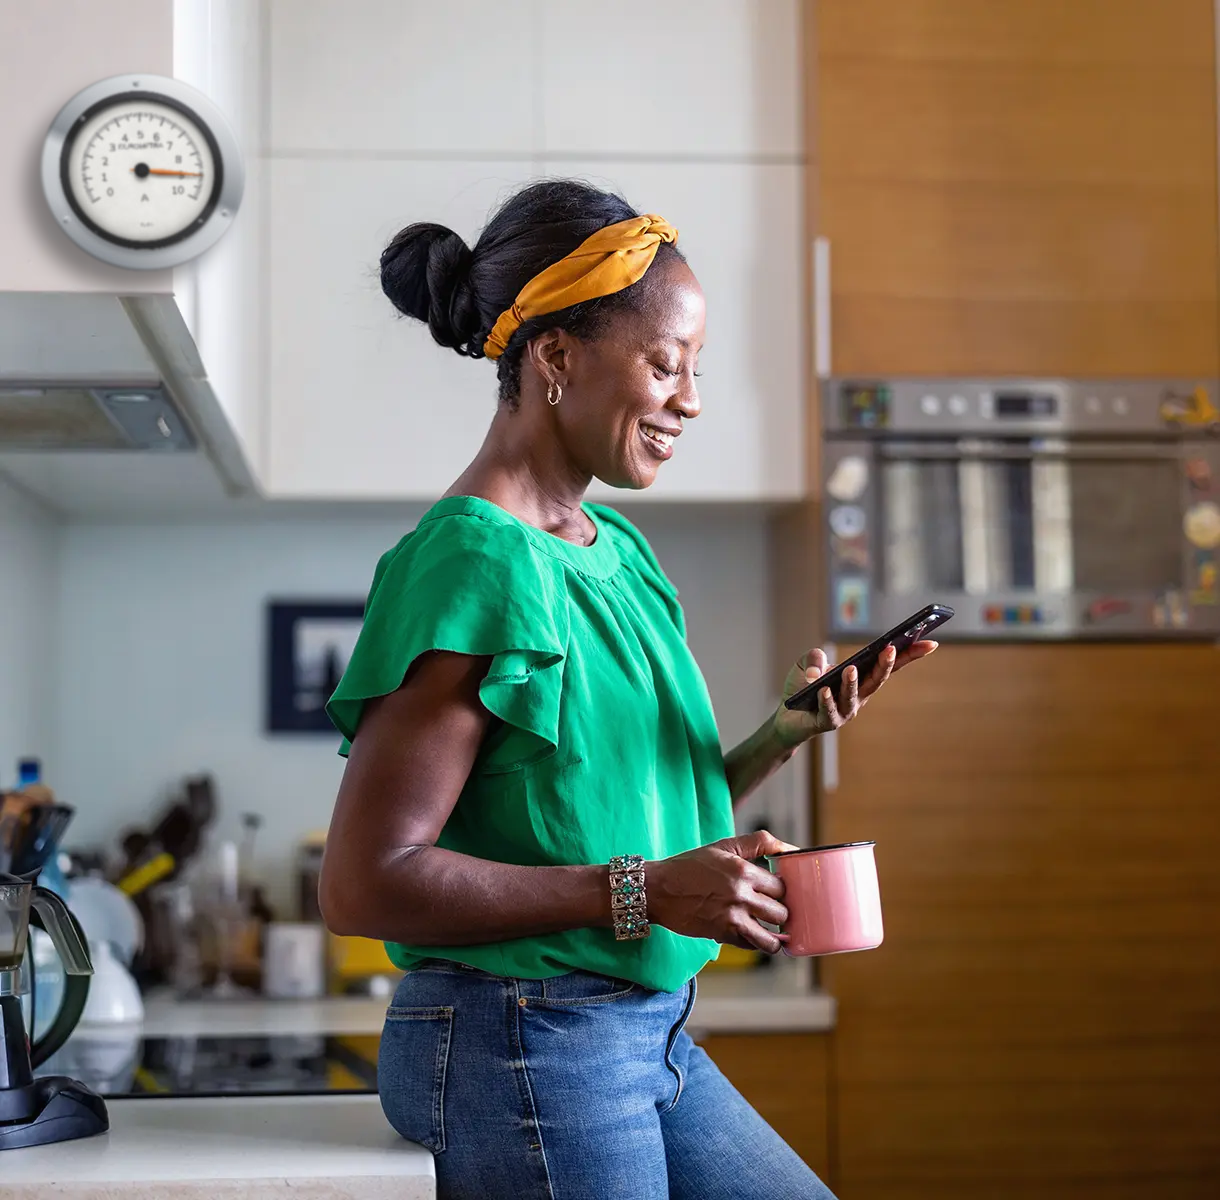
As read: 9A
